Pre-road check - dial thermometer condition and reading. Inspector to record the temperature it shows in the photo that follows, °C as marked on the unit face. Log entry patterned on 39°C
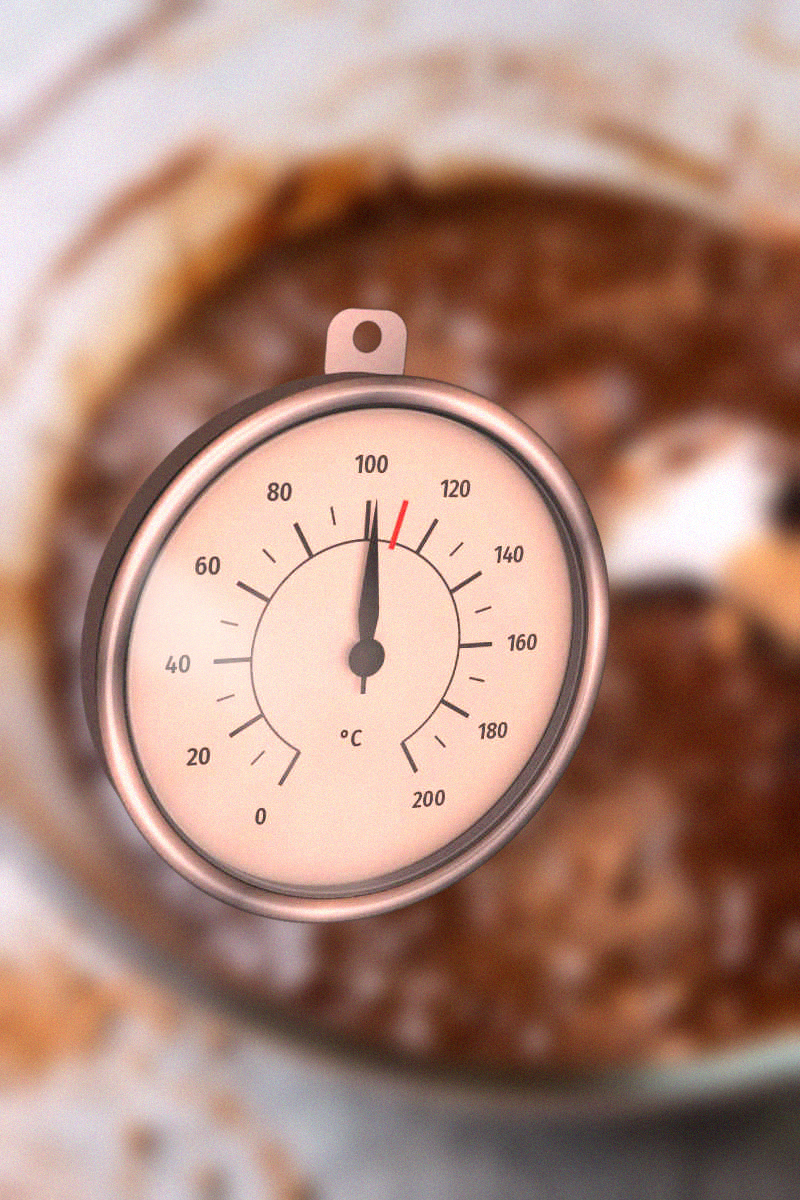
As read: 100°C
